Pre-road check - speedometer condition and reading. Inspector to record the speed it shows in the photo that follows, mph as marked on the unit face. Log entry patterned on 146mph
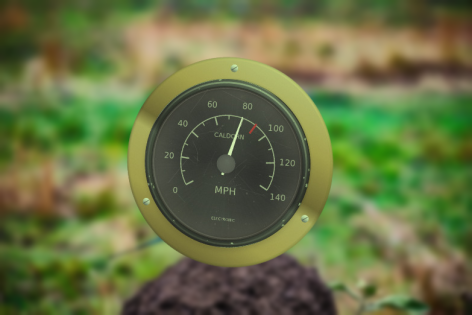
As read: 80mph
